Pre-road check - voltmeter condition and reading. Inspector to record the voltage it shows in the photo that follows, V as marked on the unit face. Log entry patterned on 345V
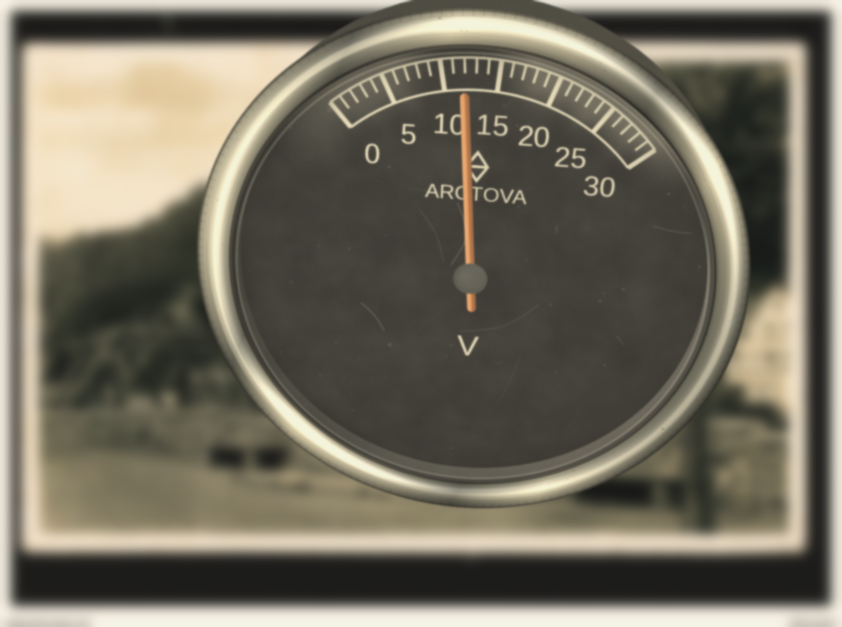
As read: 12V
